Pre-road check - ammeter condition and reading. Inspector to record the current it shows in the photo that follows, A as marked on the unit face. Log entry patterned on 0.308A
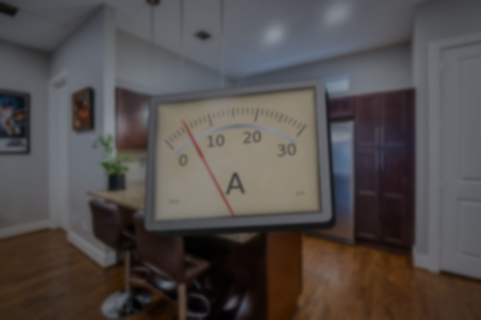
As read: 5A
